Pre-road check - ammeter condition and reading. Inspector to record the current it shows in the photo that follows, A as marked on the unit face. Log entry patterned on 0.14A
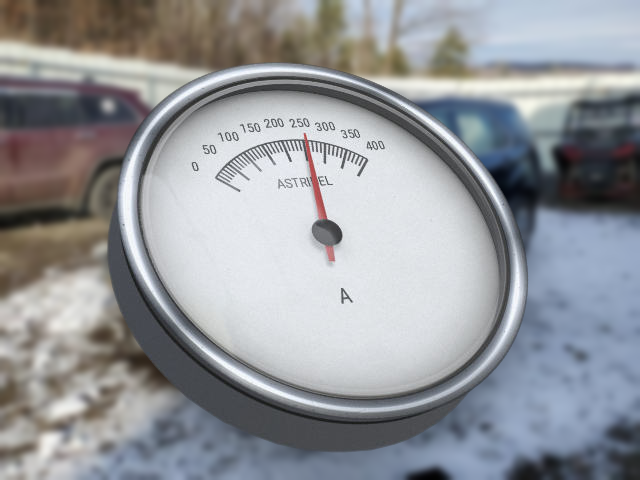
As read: 250A
